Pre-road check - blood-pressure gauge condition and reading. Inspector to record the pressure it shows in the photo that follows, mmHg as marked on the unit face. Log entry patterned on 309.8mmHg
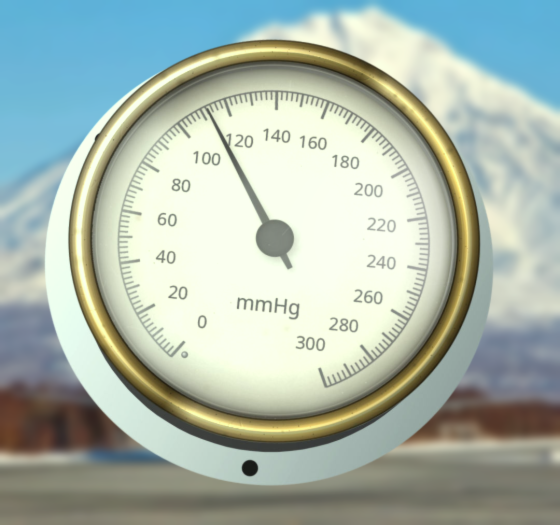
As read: 112mmHg
